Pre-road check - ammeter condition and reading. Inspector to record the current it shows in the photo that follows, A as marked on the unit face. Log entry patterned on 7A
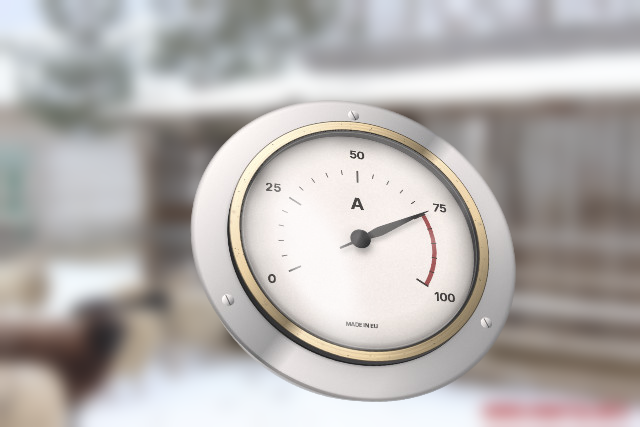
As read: 75A
